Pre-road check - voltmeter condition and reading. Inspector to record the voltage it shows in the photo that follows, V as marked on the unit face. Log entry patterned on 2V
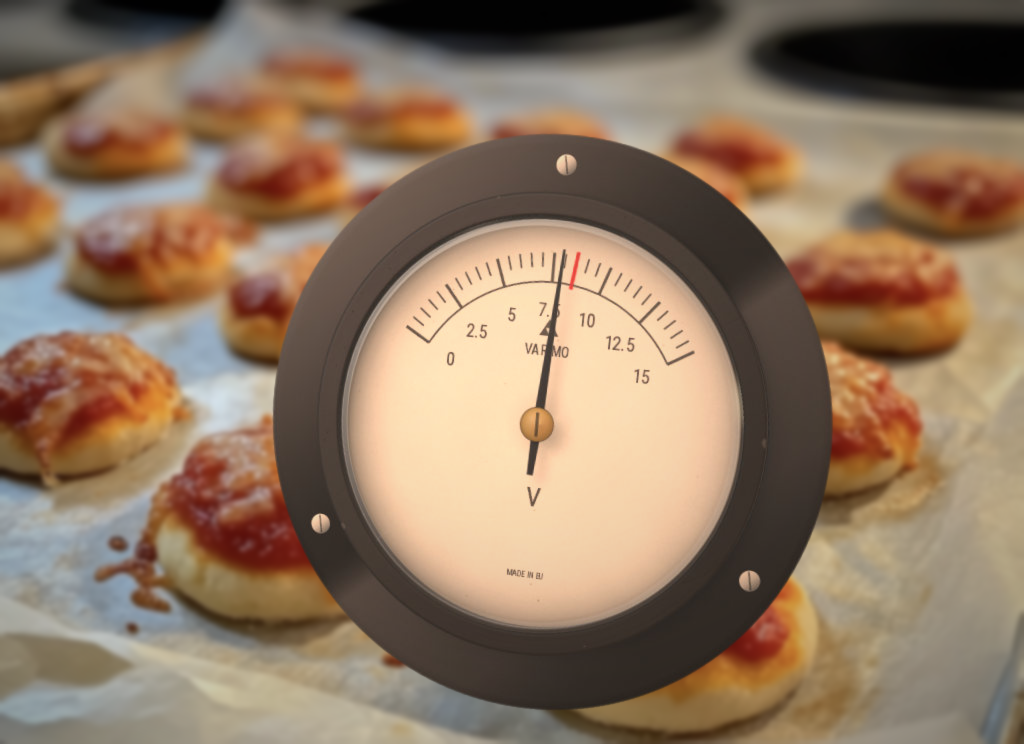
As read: 8V
